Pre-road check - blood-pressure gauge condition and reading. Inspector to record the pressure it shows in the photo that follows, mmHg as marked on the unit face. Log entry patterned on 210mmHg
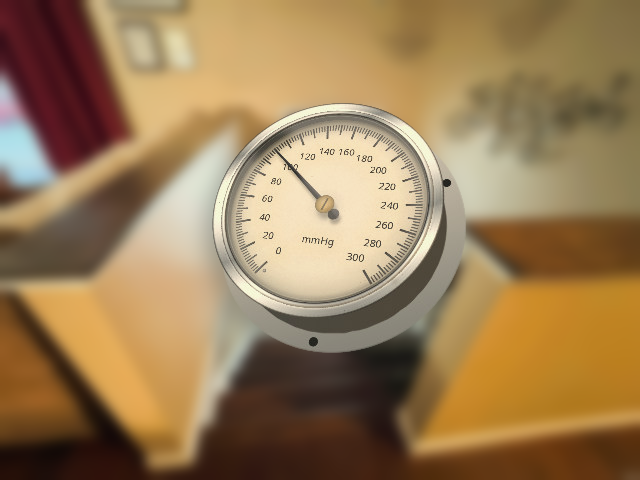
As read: 100mmHg
